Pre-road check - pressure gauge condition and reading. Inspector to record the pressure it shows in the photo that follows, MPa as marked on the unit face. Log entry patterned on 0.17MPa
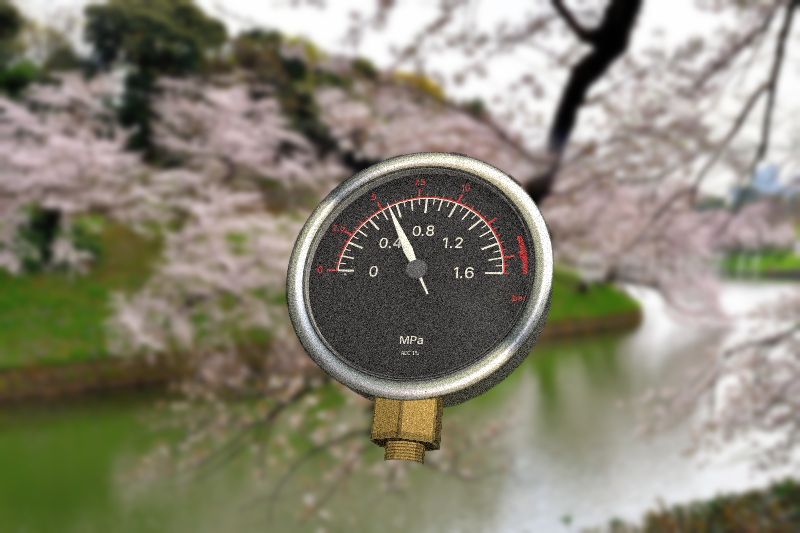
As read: 0.55MPa
